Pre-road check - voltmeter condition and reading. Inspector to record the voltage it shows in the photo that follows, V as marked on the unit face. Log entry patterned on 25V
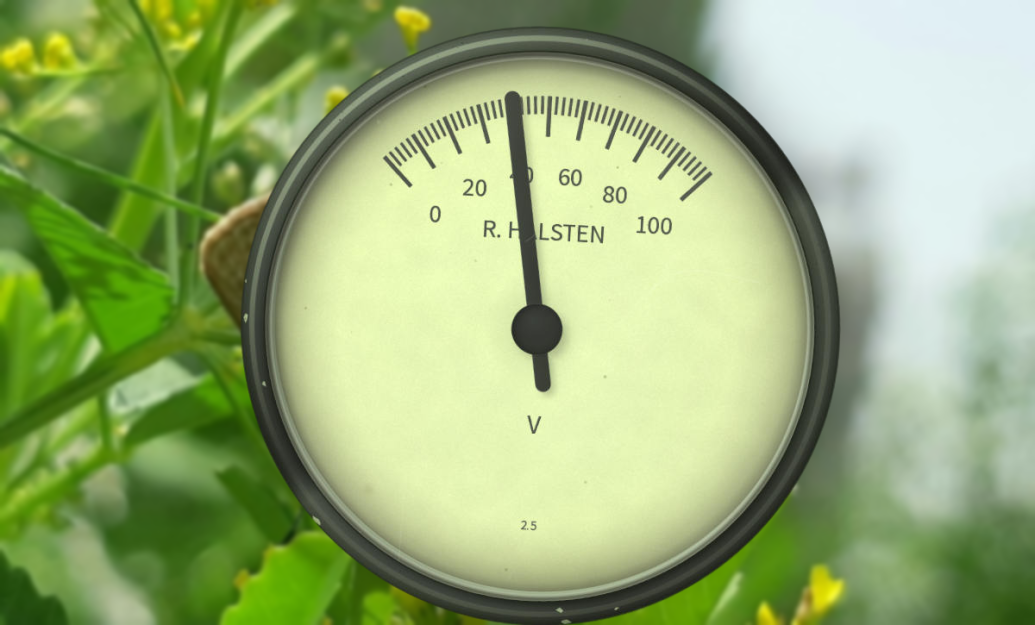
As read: 40V
